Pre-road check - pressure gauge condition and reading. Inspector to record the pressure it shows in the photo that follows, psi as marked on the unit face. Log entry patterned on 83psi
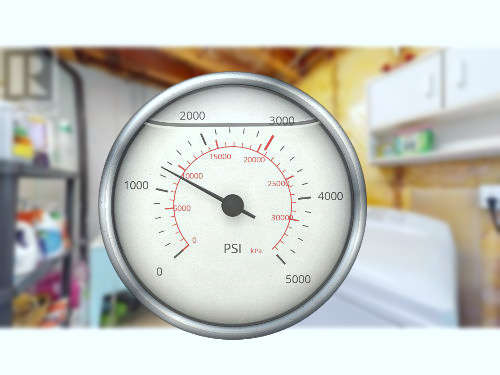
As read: 1300psi
